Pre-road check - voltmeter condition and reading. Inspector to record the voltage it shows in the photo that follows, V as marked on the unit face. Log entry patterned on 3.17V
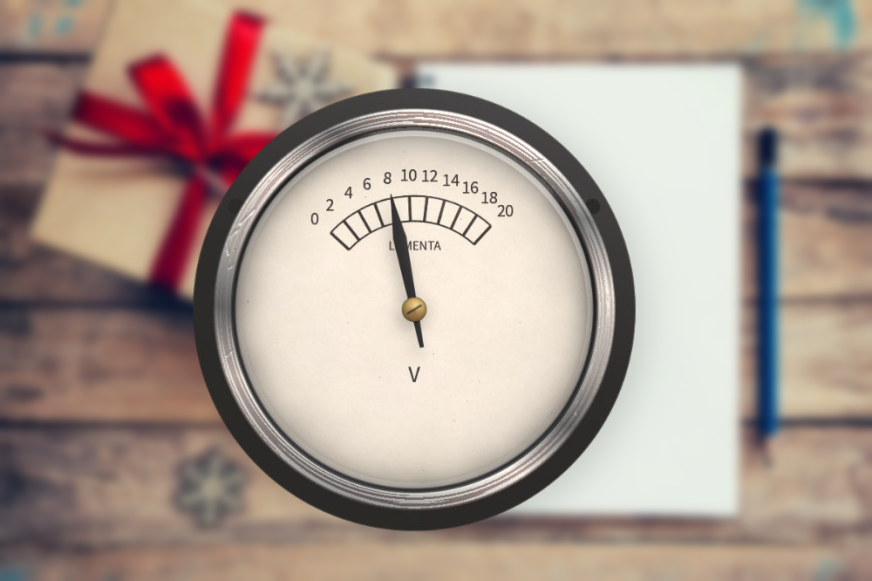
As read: 8V
